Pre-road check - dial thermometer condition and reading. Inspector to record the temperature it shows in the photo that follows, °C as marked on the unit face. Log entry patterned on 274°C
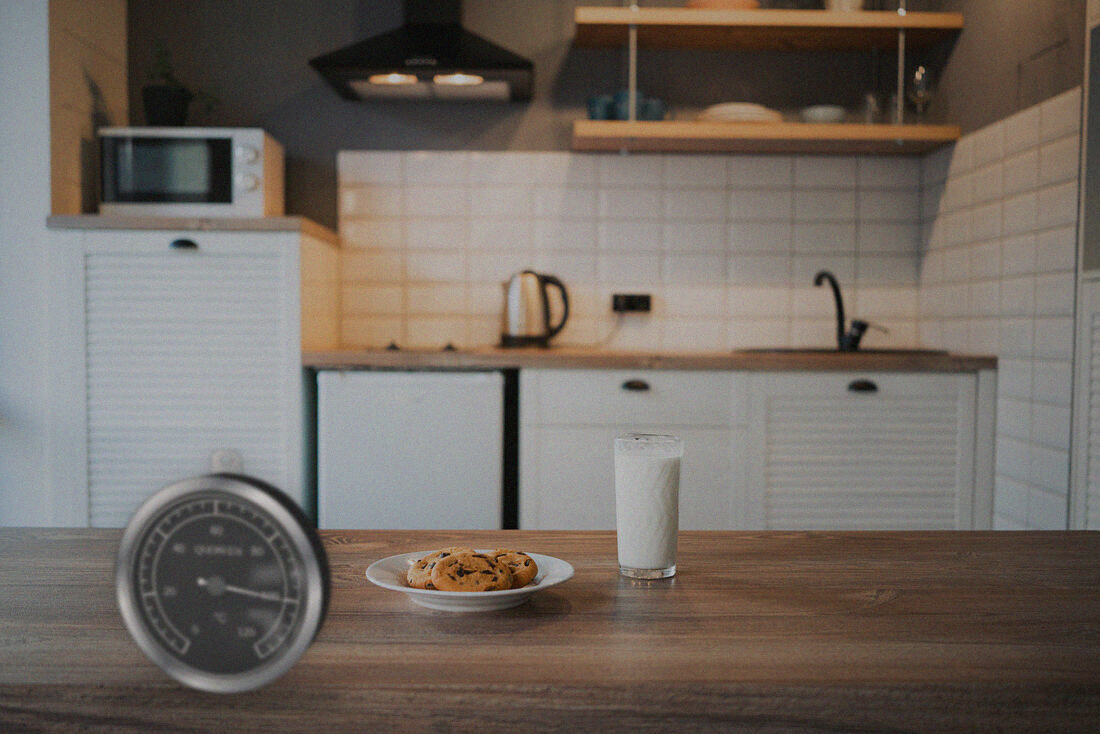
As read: 100°C
